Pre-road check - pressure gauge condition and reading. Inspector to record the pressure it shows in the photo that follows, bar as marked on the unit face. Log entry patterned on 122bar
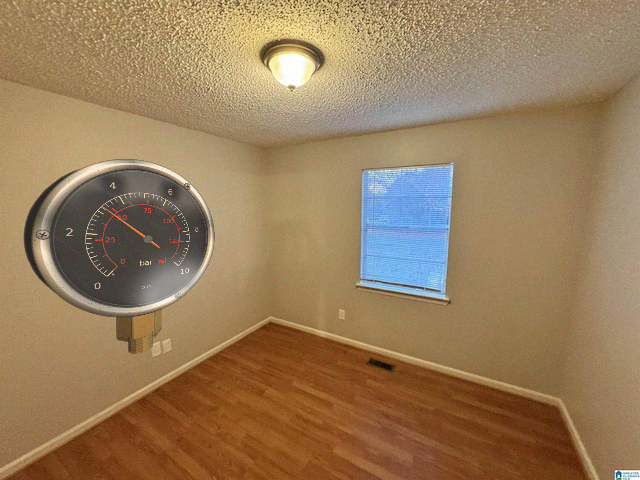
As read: 3.2bar
